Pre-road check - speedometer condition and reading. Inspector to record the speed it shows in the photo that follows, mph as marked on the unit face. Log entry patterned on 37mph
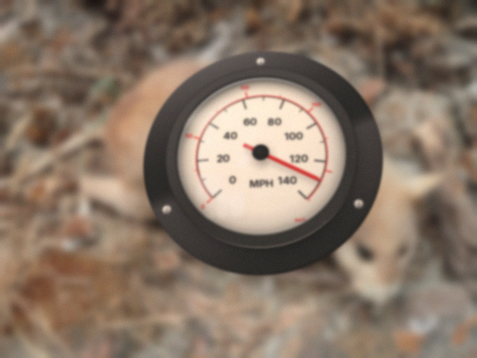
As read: 130mph
